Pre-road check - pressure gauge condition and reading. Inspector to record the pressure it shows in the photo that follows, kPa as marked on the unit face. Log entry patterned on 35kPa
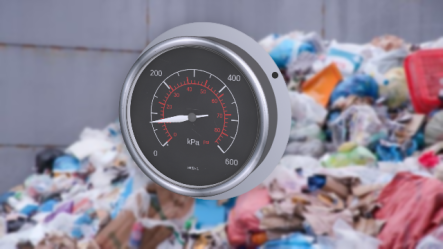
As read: 75kPa
